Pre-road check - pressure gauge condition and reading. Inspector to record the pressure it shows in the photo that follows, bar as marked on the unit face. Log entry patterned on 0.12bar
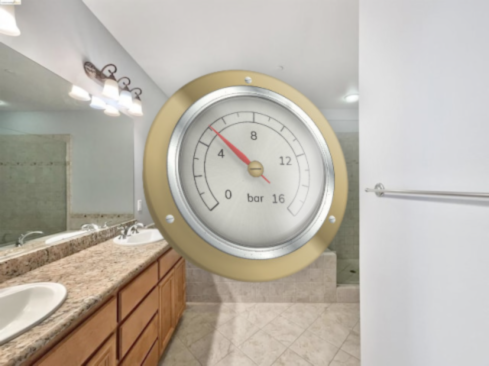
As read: 5bar
